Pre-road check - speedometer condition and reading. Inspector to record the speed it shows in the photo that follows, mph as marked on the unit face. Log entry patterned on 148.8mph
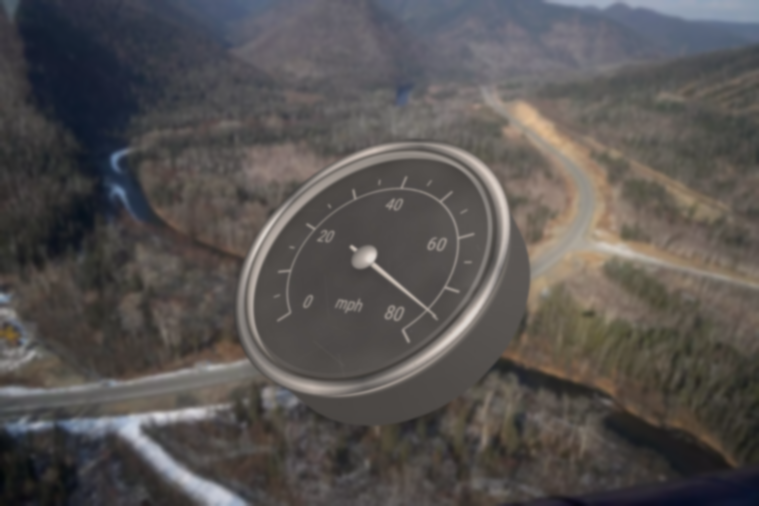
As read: 75mph
